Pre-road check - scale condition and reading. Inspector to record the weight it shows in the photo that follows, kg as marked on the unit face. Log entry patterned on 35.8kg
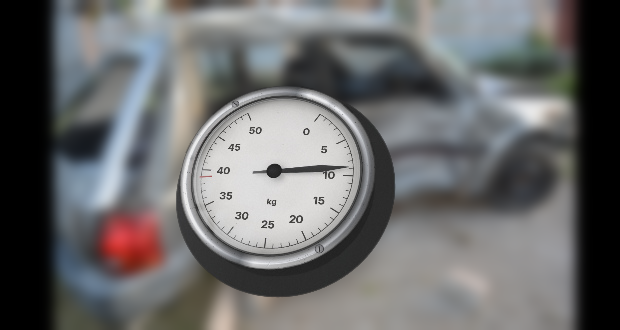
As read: 9kg
